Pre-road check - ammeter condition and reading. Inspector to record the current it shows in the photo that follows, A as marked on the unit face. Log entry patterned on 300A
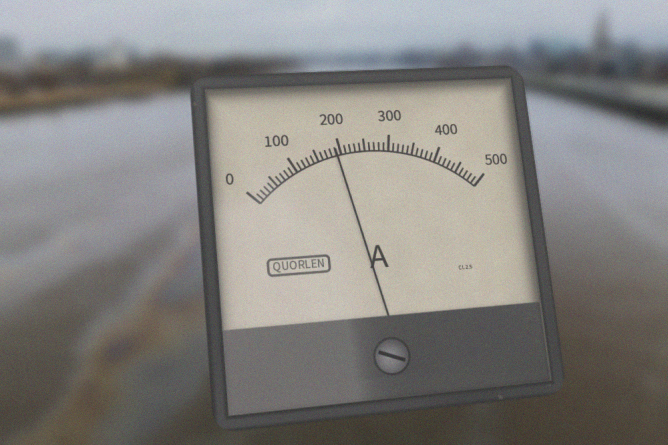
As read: 190A
